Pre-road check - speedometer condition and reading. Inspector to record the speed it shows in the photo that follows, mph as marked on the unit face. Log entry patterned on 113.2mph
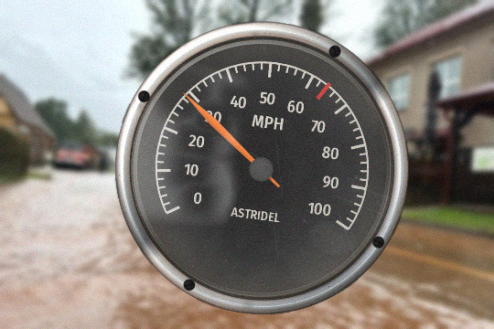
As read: 29mph
